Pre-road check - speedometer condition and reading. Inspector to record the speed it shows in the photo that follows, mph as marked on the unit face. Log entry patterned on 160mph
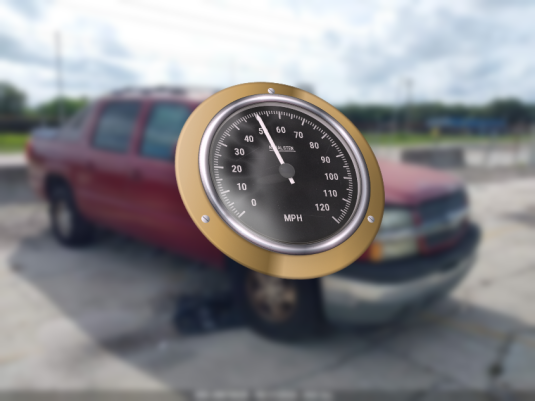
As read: 50mph
